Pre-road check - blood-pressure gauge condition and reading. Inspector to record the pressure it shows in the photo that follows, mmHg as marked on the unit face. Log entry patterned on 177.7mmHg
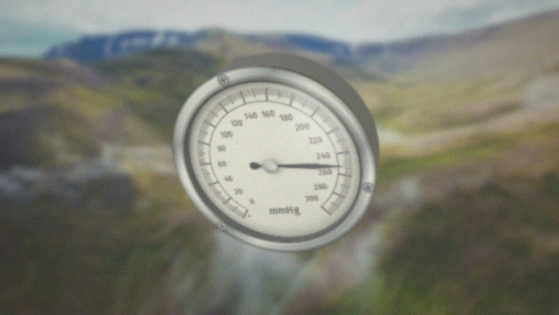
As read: 250mmHg
